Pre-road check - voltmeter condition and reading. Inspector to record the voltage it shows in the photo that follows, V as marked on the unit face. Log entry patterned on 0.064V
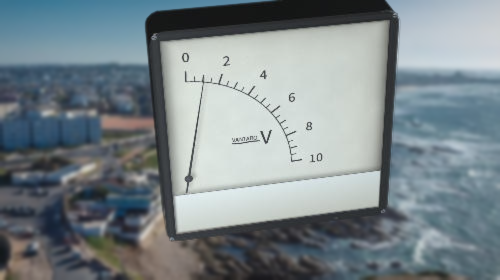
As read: 1V
